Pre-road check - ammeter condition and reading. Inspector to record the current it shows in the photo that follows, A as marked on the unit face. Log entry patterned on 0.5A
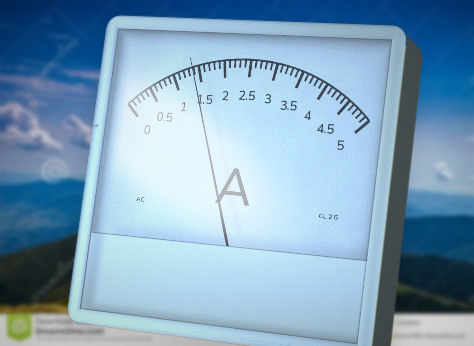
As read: 1.4A
